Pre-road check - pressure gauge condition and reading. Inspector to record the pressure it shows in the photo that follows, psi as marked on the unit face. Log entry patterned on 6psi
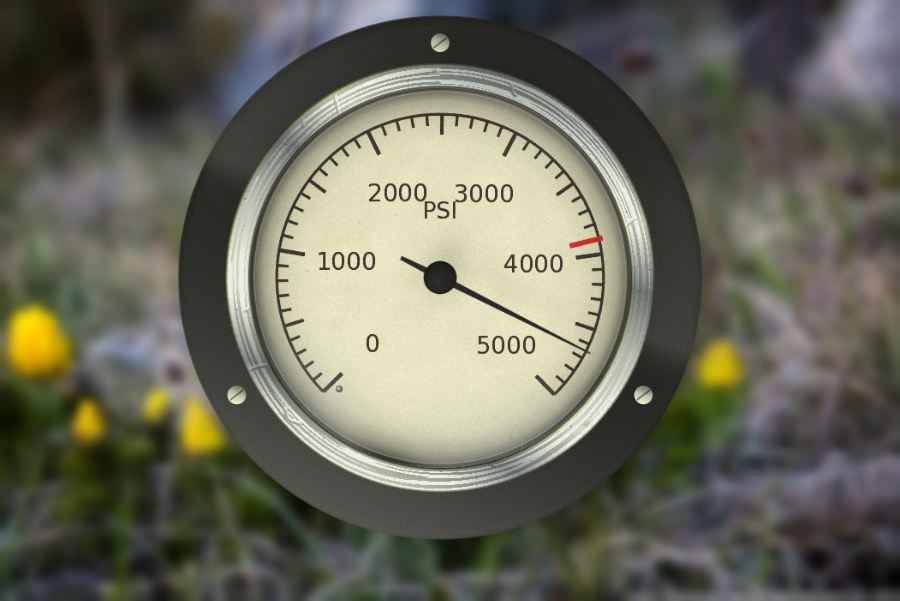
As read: 4650psi
